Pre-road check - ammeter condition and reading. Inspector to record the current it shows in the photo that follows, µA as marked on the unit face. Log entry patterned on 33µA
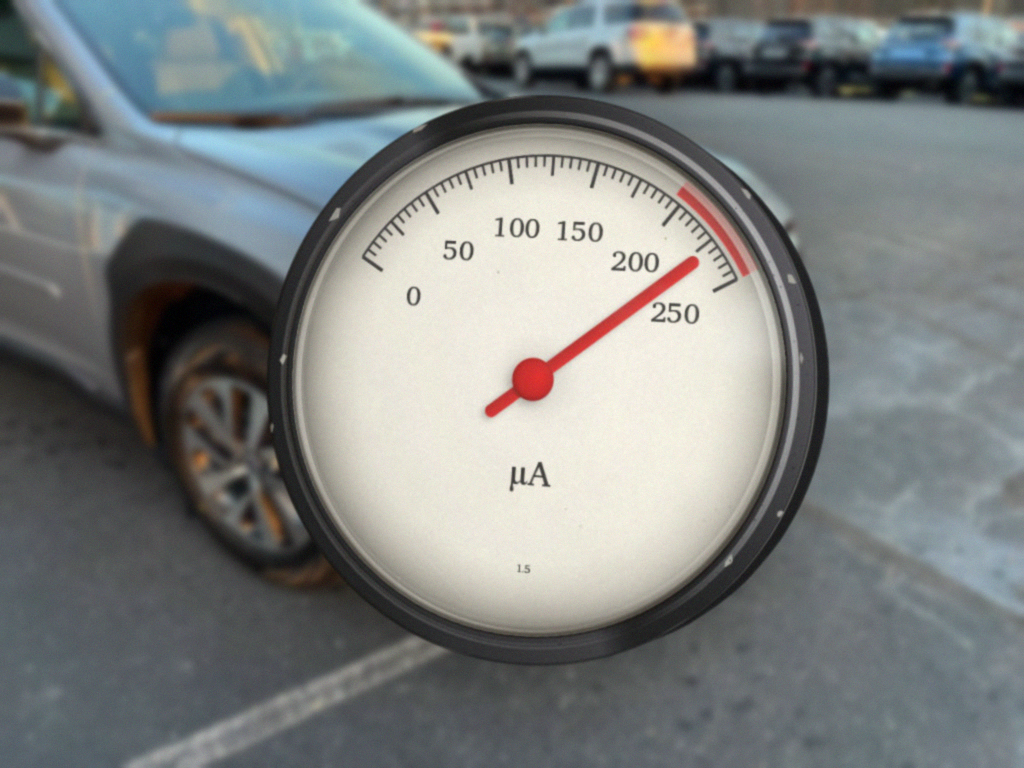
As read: 230µA
